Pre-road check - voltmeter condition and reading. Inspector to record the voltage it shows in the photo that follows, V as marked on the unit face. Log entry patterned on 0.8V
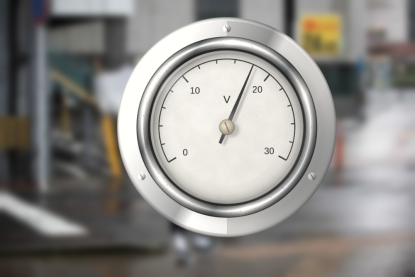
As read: 18V
